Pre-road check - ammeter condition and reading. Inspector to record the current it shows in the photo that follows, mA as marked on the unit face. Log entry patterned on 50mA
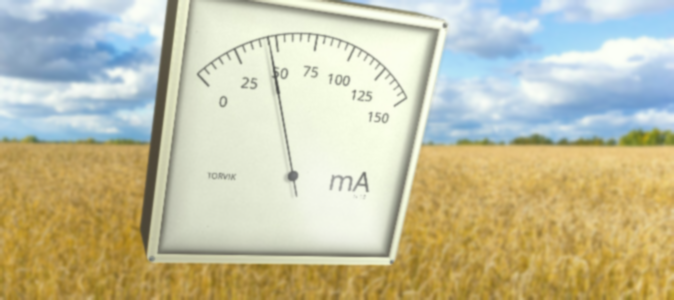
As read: 45mA
